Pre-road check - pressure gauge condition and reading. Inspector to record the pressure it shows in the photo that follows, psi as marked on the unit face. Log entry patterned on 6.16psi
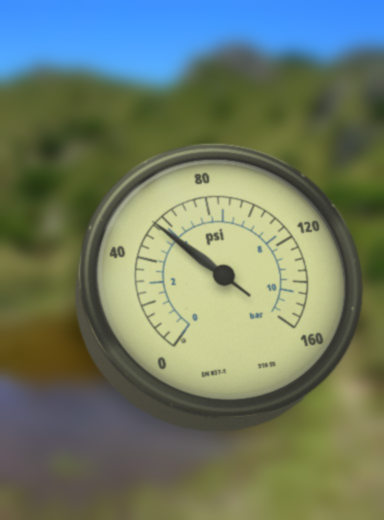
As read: 55psi
